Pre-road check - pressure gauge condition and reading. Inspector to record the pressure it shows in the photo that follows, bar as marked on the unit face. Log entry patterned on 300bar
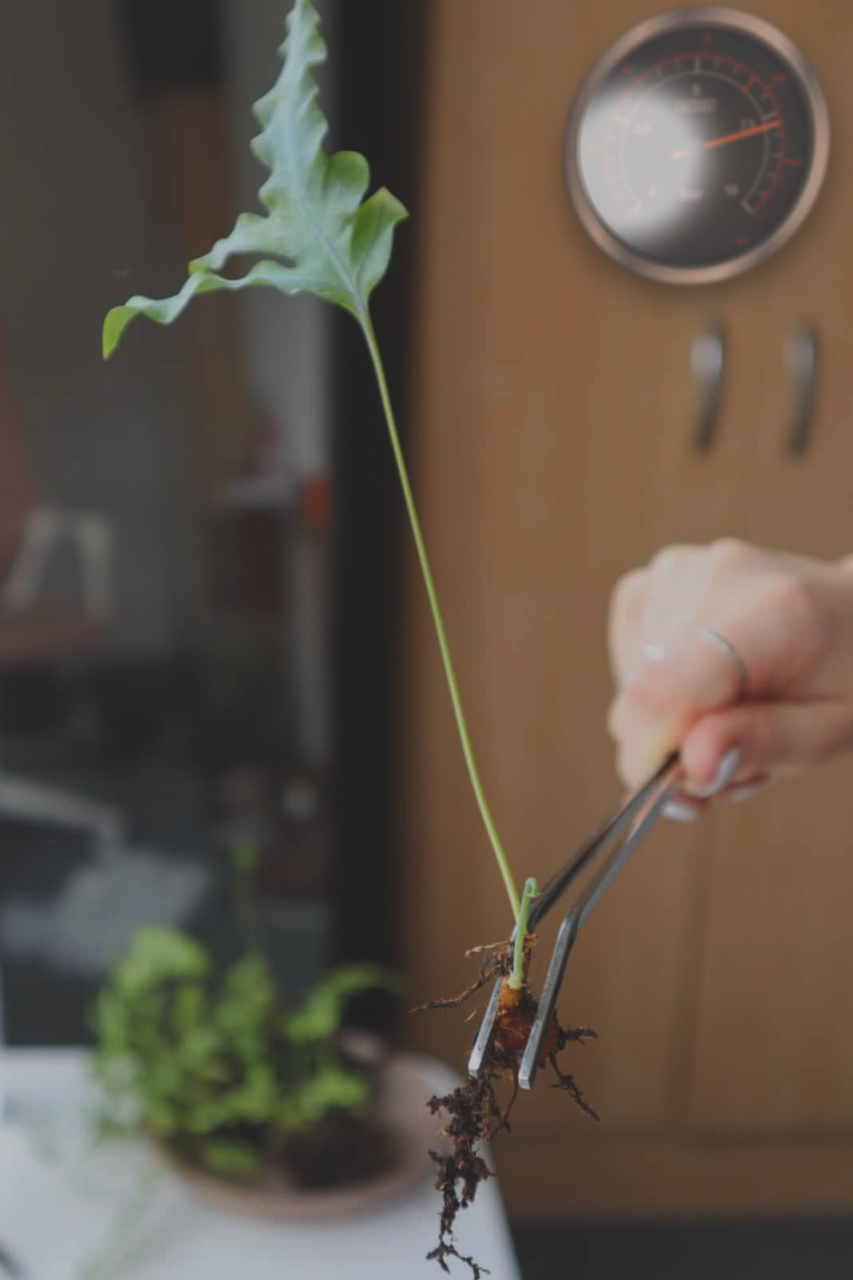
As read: 7.75bar
